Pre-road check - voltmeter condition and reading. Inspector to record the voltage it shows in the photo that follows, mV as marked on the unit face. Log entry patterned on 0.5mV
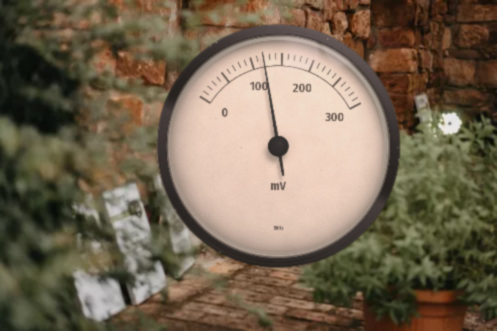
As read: 120mV
